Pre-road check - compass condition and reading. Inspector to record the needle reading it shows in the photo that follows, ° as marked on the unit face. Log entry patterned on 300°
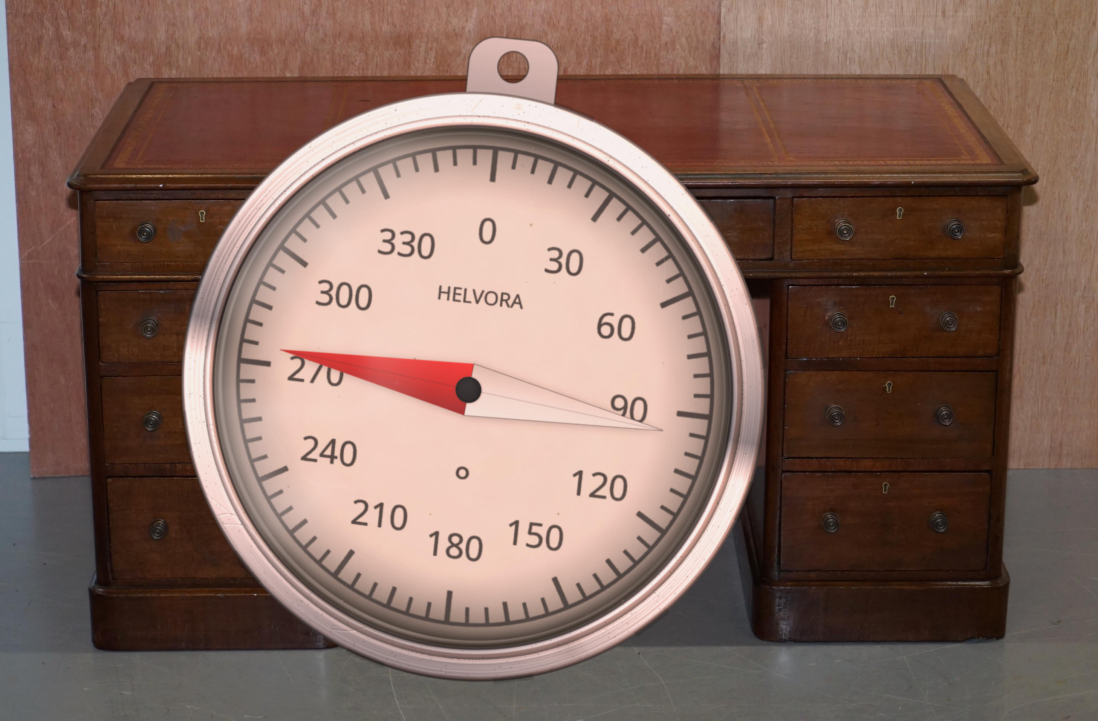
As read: 275°
